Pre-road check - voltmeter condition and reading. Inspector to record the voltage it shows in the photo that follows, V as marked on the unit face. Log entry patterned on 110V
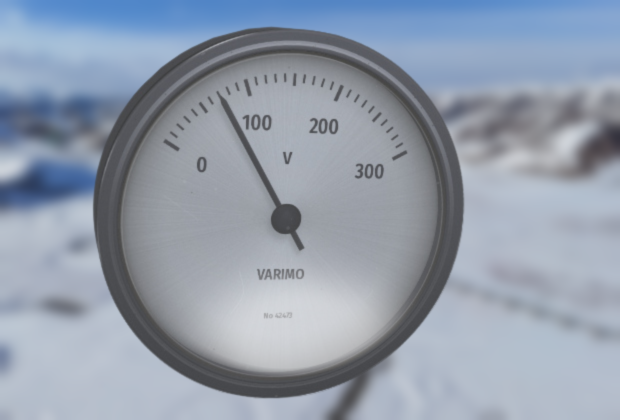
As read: 70V
